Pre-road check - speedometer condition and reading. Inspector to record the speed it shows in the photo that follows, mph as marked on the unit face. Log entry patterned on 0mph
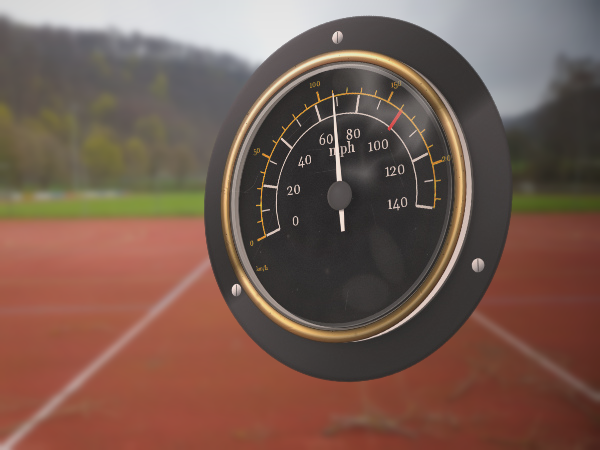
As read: 70mph
